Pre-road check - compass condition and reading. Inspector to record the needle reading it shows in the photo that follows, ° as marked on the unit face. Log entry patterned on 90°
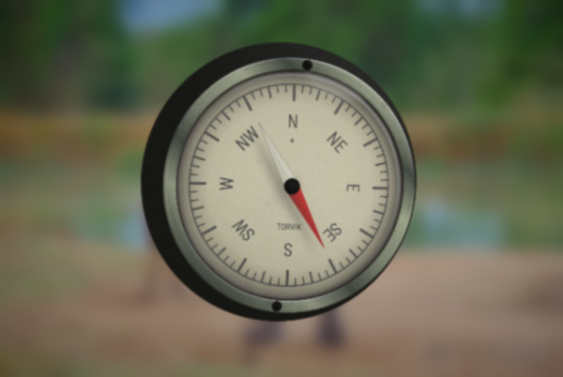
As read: 150°
